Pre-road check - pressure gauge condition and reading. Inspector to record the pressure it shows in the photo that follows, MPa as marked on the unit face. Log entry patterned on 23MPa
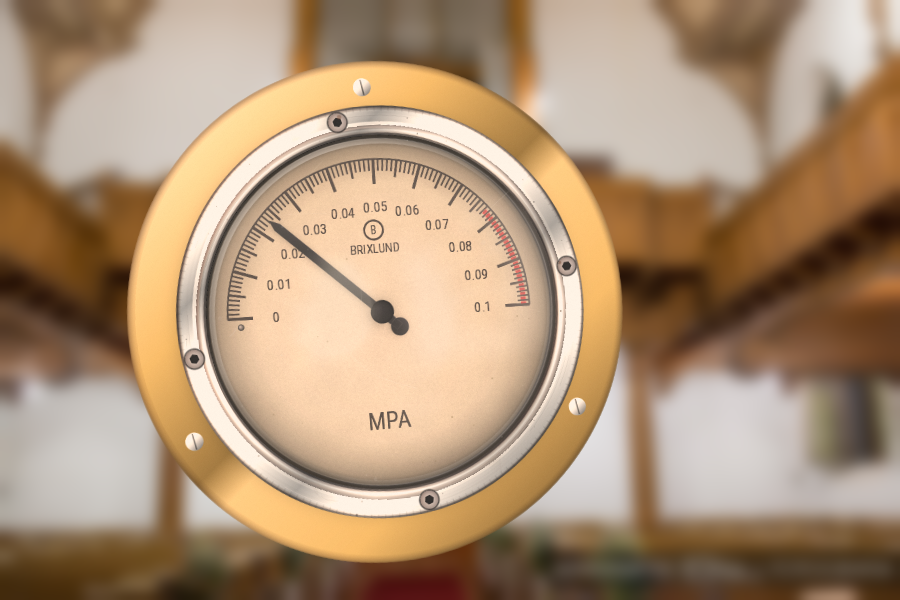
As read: 0.023MPa
